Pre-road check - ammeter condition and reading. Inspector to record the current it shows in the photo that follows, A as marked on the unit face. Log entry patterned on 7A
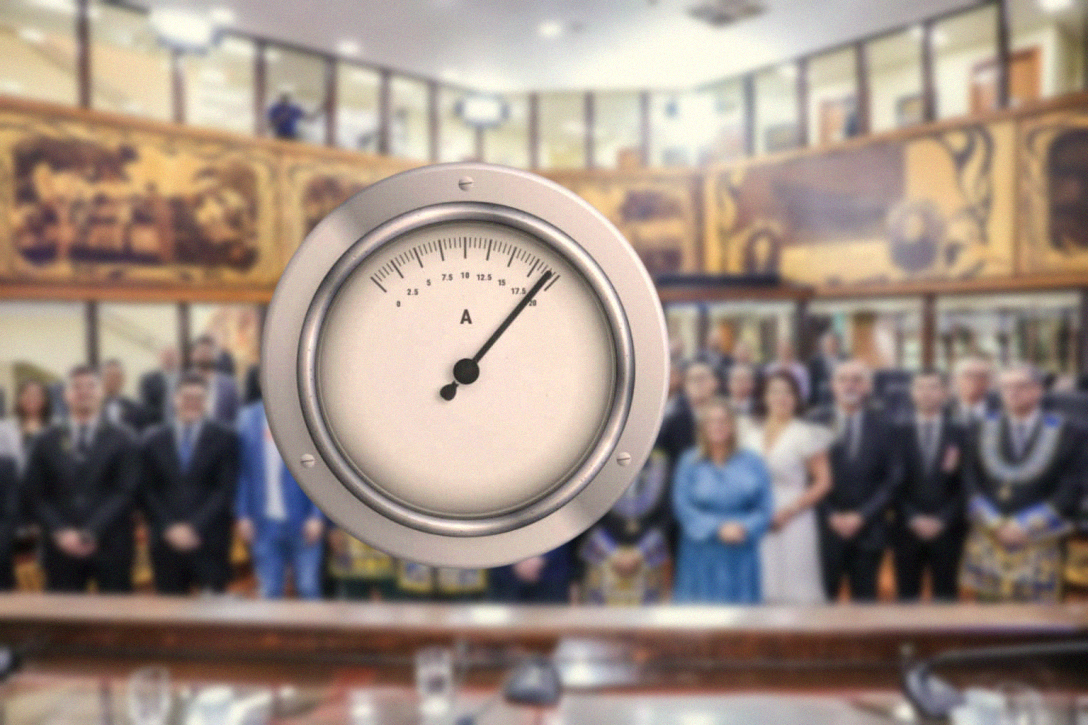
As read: 19A
